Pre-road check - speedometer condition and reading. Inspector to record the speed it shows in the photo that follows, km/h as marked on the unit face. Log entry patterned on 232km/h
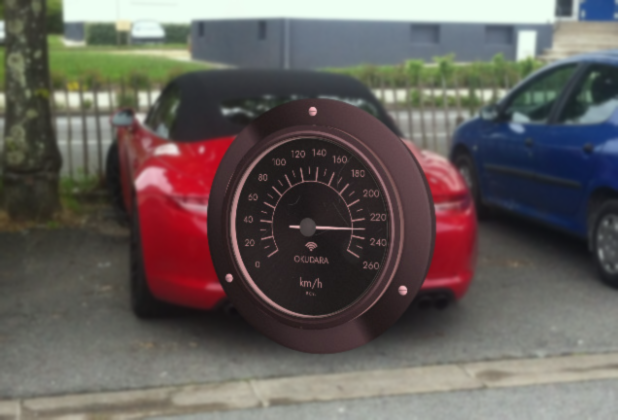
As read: 230km/h
